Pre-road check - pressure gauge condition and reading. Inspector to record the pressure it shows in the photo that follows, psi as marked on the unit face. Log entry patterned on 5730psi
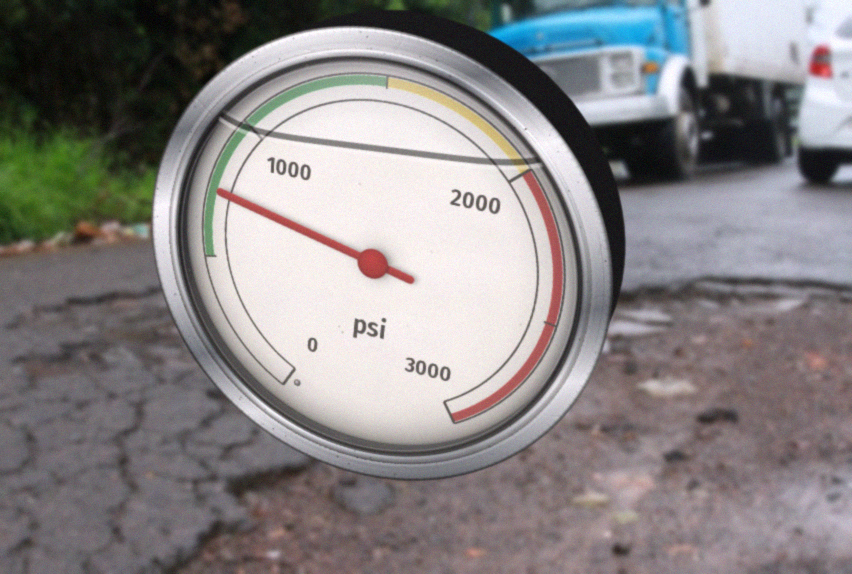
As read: 750psi
